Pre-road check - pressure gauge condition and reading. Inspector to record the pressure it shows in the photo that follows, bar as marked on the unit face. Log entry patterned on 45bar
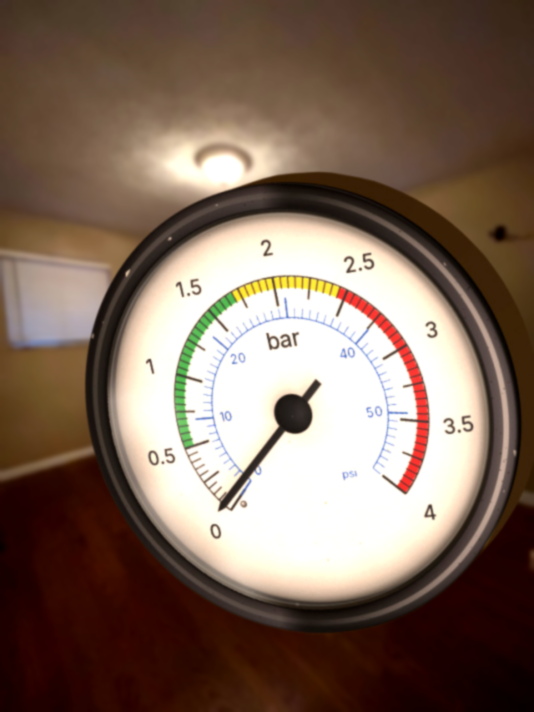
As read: 0.05bar
